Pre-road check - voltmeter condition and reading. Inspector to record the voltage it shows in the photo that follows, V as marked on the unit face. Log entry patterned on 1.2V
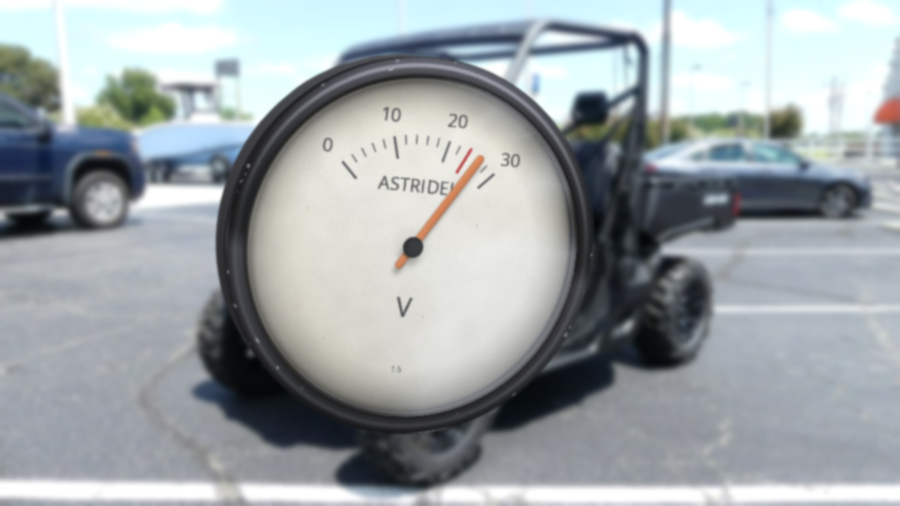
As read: 26V
